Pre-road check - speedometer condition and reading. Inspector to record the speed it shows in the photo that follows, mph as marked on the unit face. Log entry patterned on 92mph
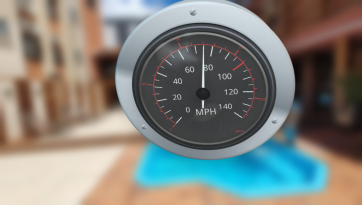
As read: 75mph
